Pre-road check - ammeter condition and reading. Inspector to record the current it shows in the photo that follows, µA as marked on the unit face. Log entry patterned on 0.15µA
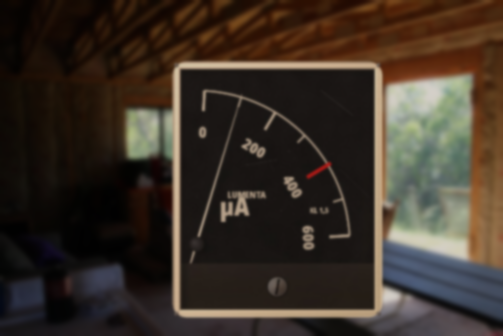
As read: 100µA
